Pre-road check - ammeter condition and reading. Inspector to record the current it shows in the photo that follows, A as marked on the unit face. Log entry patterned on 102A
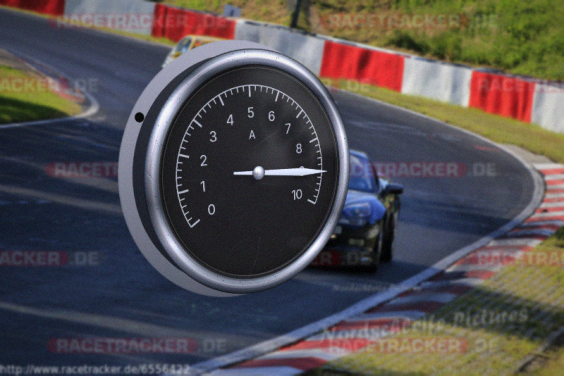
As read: 9A
